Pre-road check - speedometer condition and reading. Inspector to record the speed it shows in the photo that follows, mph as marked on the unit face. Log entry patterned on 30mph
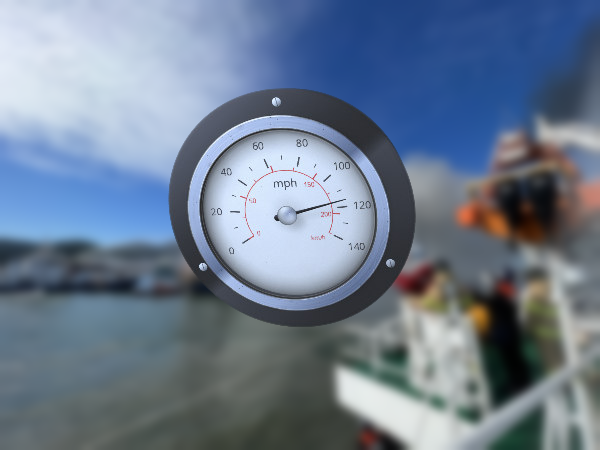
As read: 115mph
